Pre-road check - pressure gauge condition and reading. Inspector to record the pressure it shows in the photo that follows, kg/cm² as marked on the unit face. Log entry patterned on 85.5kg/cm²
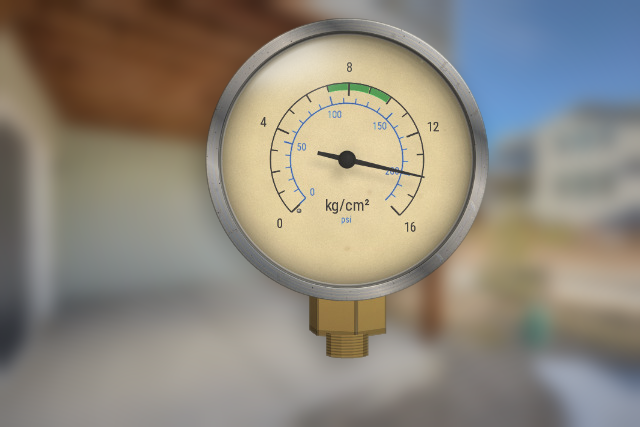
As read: 14kg/cm²
